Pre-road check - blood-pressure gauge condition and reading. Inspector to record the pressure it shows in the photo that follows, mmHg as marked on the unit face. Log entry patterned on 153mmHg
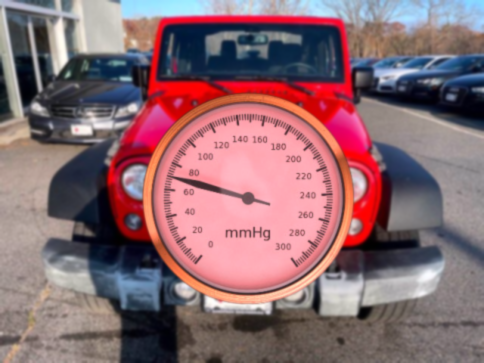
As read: 70mmHg
